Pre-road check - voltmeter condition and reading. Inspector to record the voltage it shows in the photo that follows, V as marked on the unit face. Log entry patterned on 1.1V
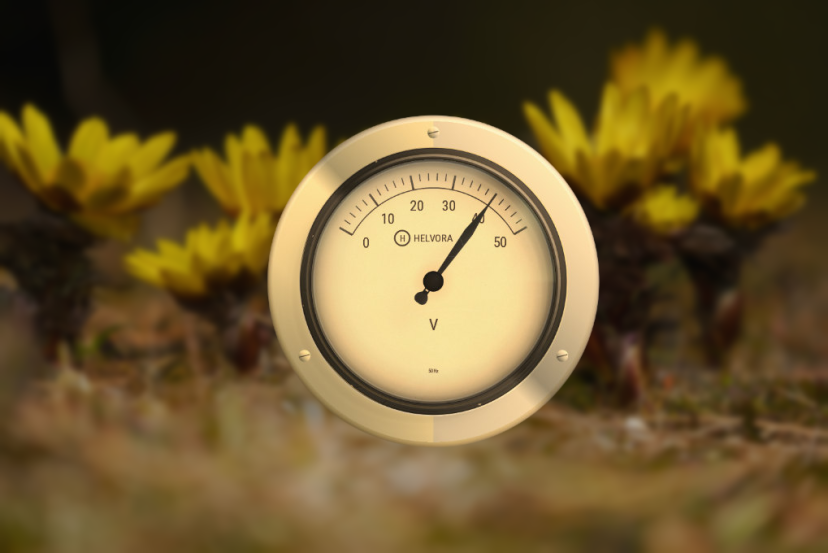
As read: 40V
